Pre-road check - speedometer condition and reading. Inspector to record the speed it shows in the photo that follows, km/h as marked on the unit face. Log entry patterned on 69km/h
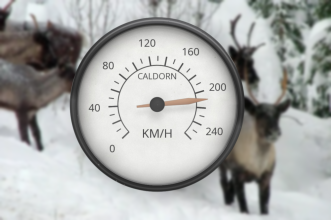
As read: 210km/h
